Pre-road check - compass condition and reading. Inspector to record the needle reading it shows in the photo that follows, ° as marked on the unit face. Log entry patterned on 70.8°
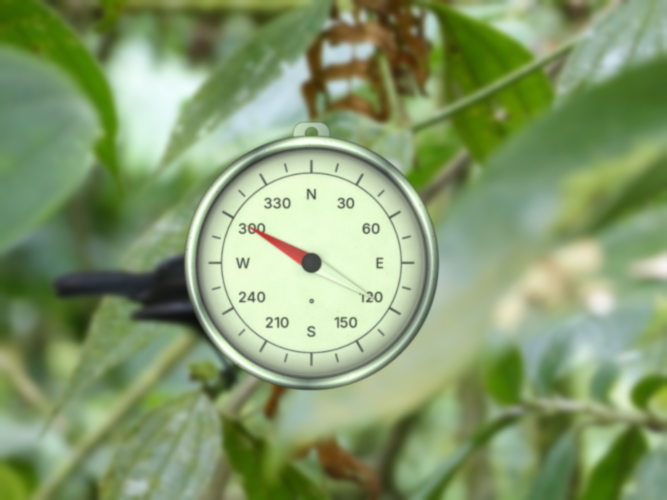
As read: 300°
